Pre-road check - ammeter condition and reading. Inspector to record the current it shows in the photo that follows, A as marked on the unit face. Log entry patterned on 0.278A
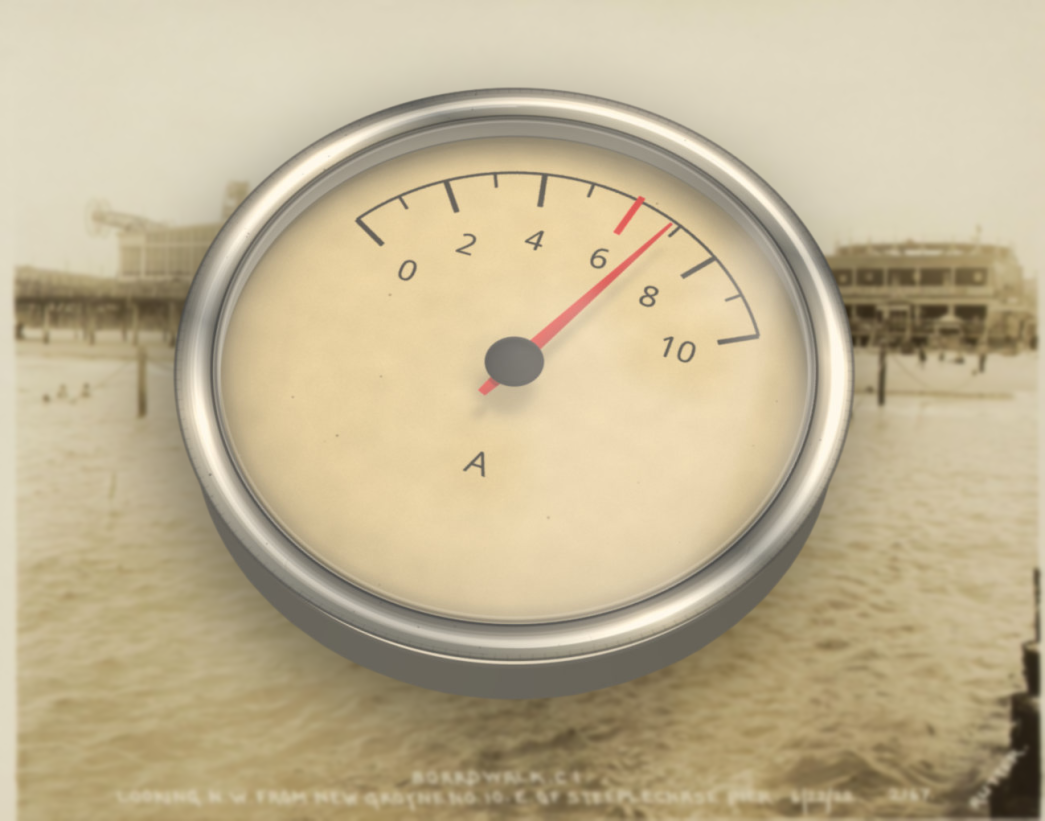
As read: 7A
